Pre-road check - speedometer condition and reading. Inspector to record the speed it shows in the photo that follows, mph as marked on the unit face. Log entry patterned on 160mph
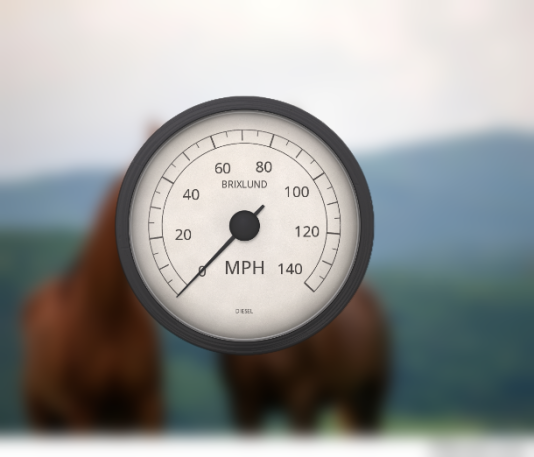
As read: 0mph
